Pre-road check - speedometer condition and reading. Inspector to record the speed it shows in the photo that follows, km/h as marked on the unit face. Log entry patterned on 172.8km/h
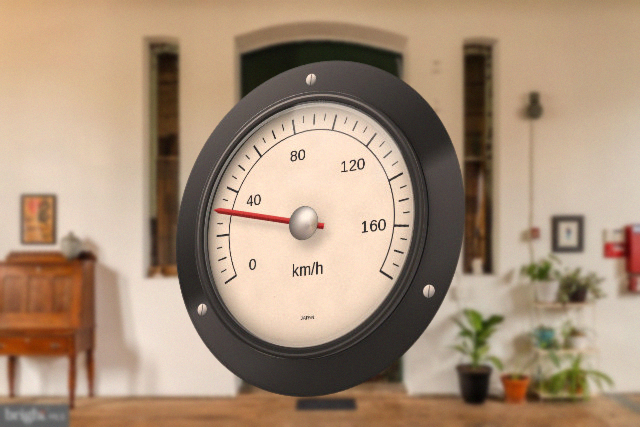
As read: 30km/h
